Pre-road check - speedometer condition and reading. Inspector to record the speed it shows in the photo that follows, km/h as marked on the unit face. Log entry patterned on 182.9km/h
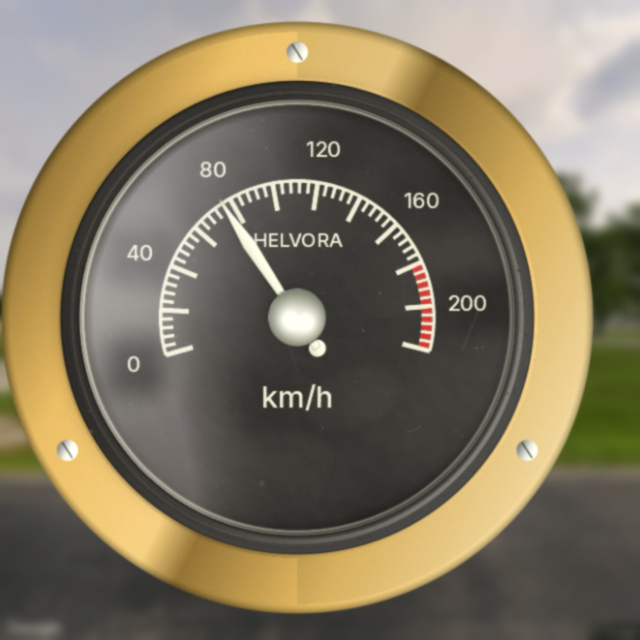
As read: 76km/h
